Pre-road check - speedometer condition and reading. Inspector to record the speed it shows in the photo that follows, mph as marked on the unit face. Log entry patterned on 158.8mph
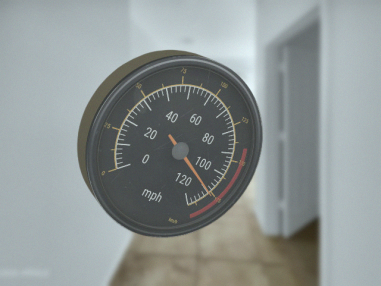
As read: 110mph
